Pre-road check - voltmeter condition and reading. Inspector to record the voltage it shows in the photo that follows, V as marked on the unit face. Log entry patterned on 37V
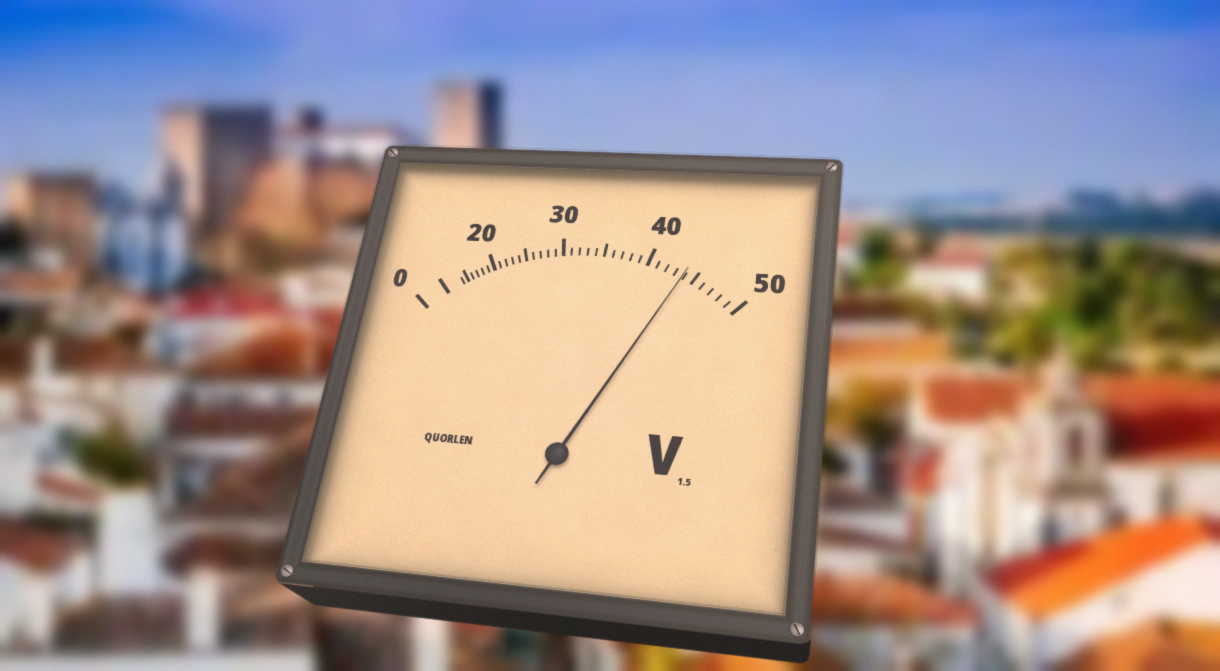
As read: 44V
